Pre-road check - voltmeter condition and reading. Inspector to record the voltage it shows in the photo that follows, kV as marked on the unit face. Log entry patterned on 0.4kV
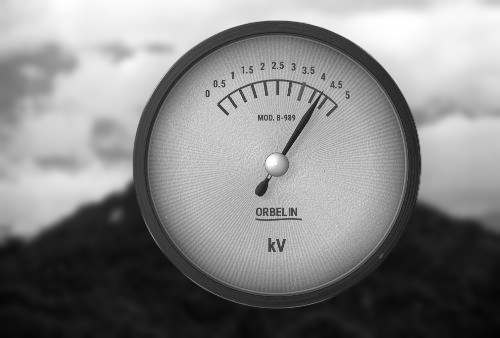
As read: 4.25kV
